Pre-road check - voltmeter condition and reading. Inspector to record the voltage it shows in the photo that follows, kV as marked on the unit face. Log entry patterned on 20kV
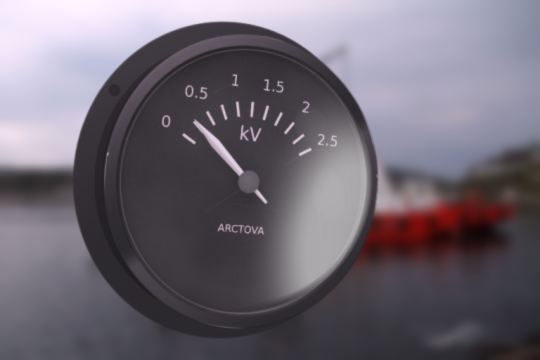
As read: 0.25kV
